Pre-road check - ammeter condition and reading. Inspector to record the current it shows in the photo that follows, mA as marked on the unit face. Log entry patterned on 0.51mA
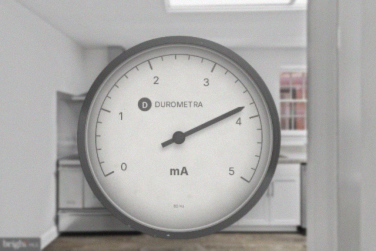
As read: 3.8mA
